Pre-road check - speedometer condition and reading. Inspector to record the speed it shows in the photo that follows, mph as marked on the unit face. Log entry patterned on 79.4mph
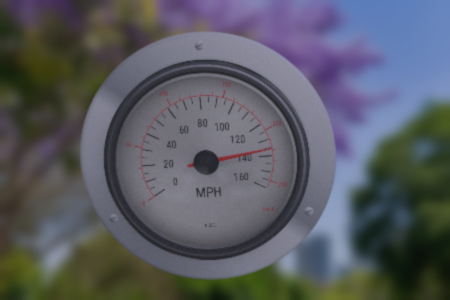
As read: 135mph
